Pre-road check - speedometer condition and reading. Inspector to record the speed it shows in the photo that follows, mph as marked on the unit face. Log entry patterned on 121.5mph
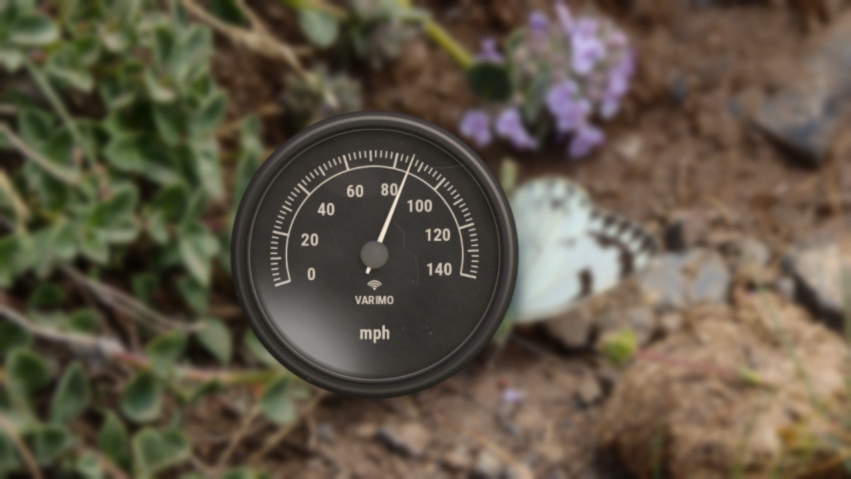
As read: 86mph
